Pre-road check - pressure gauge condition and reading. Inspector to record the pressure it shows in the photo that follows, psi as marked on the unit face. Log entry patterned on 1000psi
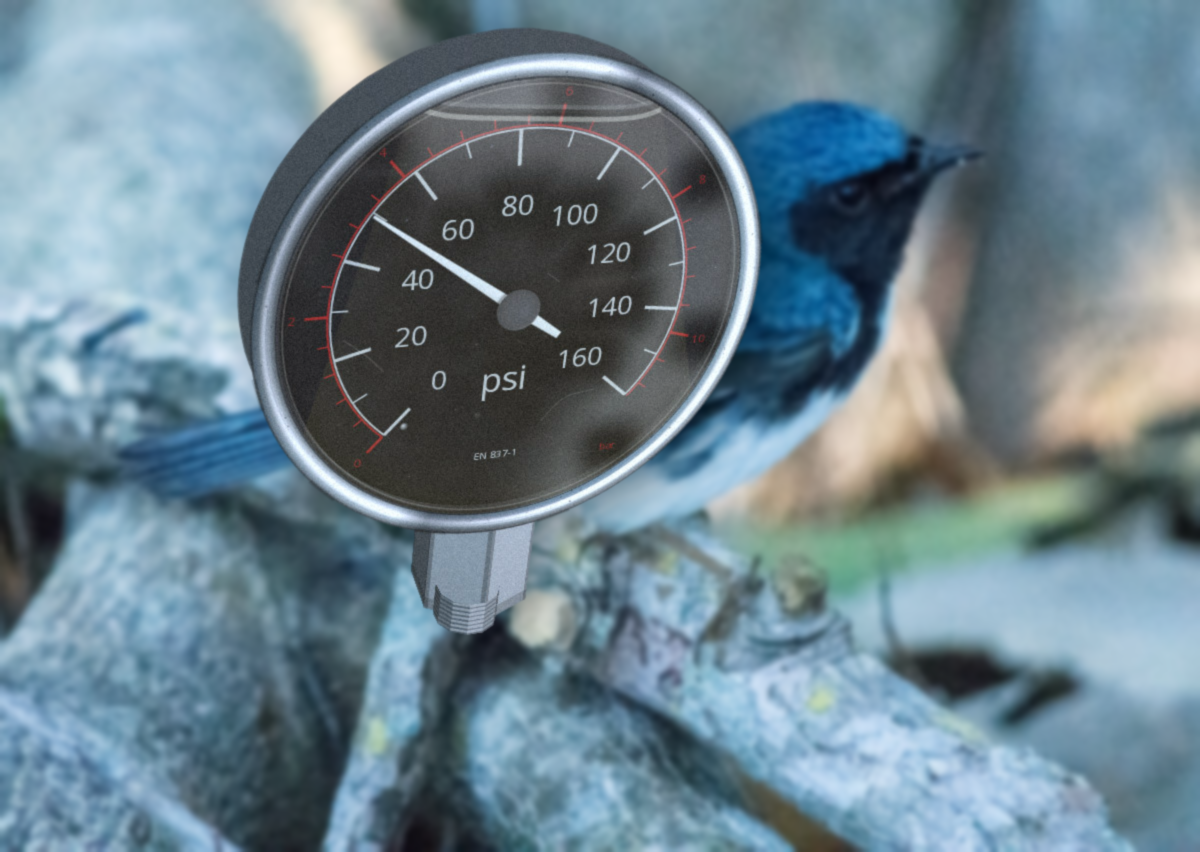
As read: 50psi
